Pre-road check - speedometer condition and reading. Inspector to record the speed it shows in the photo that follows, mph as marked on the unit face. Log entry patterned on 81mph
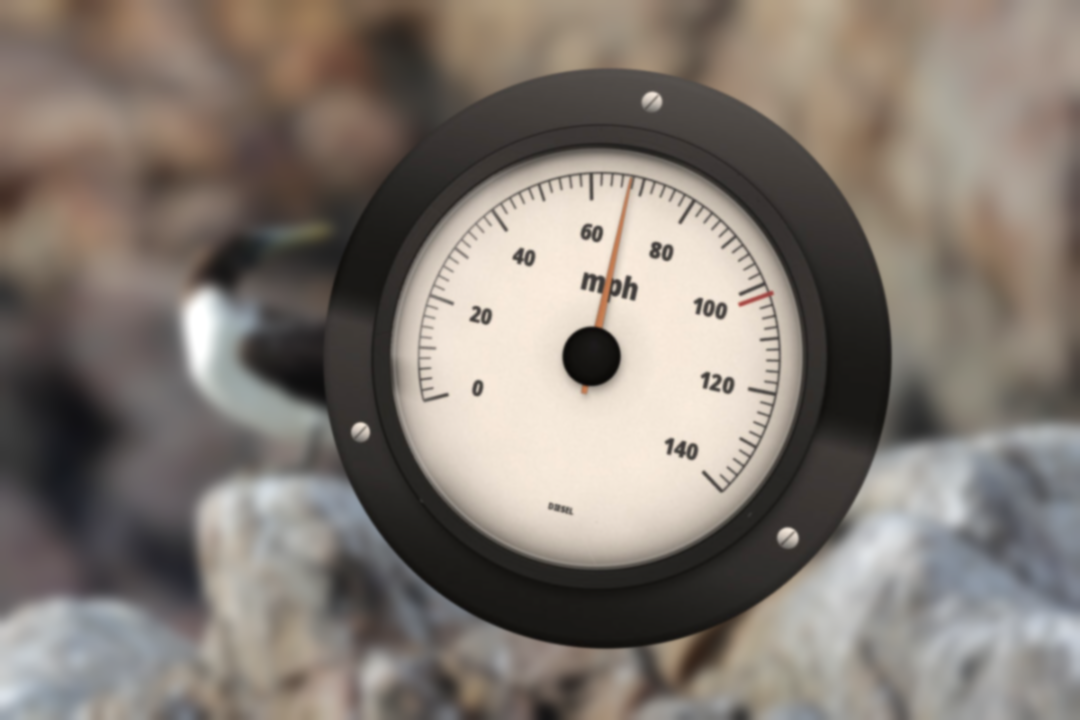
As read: 68mph
